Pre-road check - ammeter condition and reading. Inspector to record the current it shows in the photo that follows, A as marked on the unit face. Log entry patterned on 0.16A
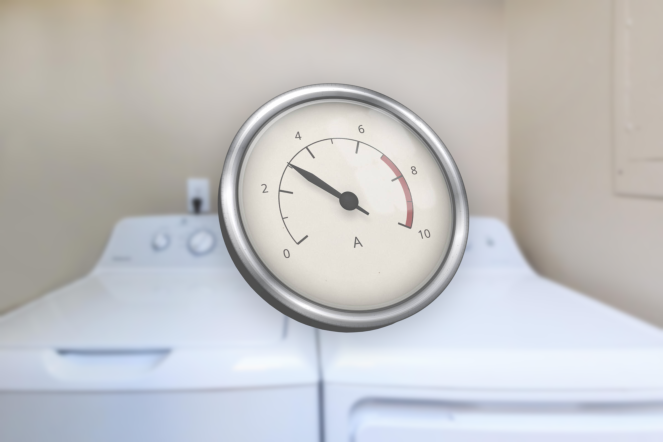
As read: 3A
